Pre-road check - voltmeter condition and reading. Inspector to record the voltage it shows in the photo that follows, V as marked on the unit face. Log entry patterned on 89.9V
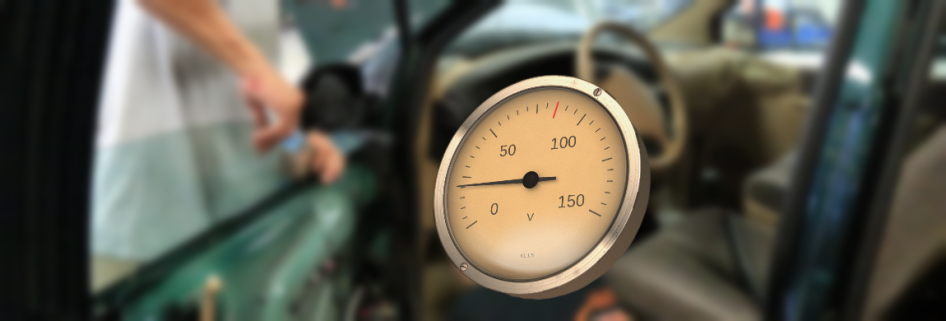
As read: 20V
